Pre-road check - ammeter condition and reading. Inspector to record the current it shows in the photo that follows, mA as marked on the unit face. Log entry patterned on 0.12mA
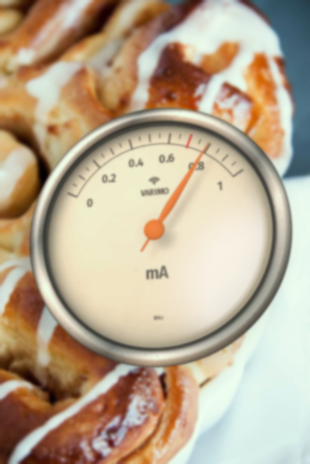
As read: 0.8mA
